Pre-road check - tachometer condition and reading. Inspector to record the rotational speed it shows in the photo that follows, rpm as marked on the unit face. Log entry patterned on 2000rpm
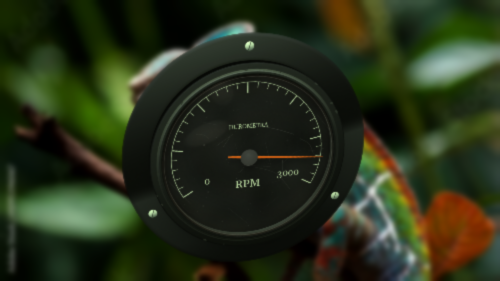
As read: 2700rpm
